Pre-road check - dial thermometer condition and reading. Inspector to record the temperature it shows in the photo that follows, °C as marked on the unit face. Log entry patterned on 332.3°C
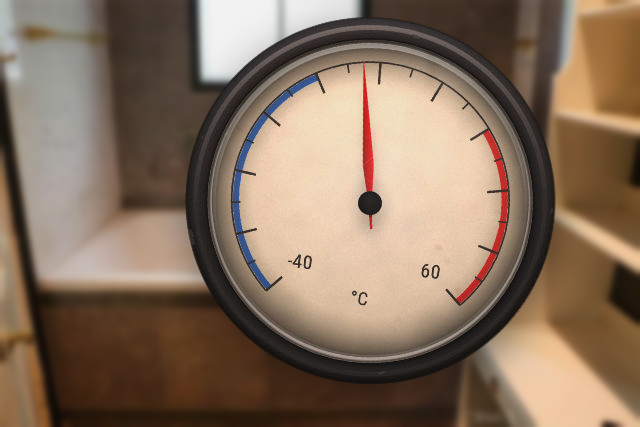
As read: 7.5°C
